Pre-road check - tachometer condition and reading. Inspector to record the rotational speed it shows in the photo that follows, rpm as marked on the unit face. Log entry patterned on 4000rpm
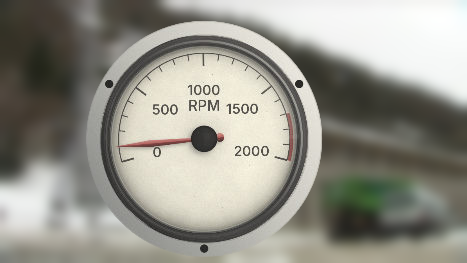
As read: 100rpm
